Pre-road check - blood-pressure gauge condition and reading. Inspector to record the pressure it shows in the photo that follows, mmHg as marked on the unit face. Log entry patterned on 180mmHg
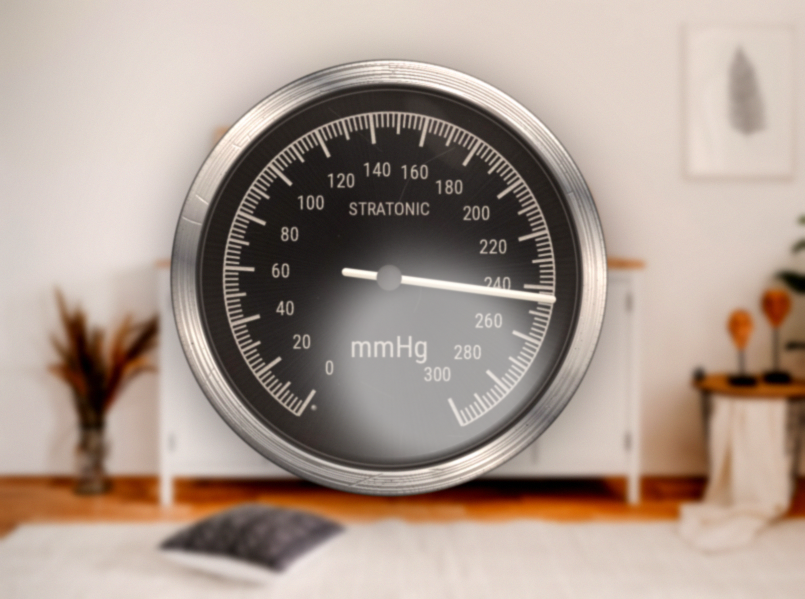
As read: 244mmHg
